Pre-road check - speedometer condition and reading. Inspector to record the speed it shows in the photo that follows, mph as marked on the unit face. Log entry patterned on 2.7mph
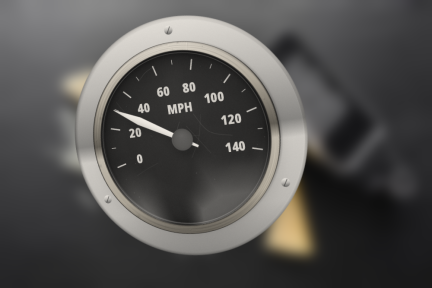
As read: 30mph
